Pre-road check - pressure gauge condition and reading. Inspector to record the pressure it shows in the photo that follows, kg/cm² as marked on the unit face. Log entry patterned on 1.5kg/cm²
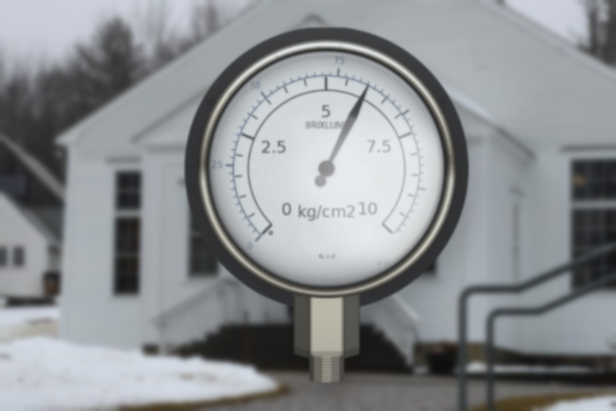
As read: 6kg/cm²
